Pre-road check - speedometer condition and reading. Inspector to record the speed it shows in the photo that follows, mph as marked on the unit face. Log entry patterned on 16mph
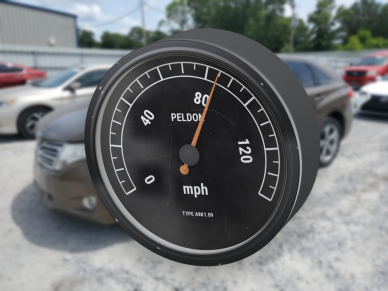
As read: 85mph
